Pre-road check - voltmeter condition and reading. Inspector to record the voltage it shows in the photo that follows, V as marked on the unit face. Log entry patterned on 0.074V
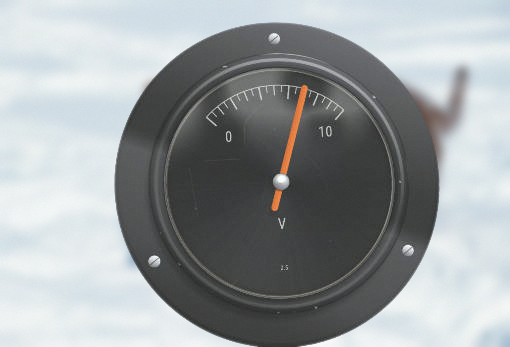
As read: 7V
